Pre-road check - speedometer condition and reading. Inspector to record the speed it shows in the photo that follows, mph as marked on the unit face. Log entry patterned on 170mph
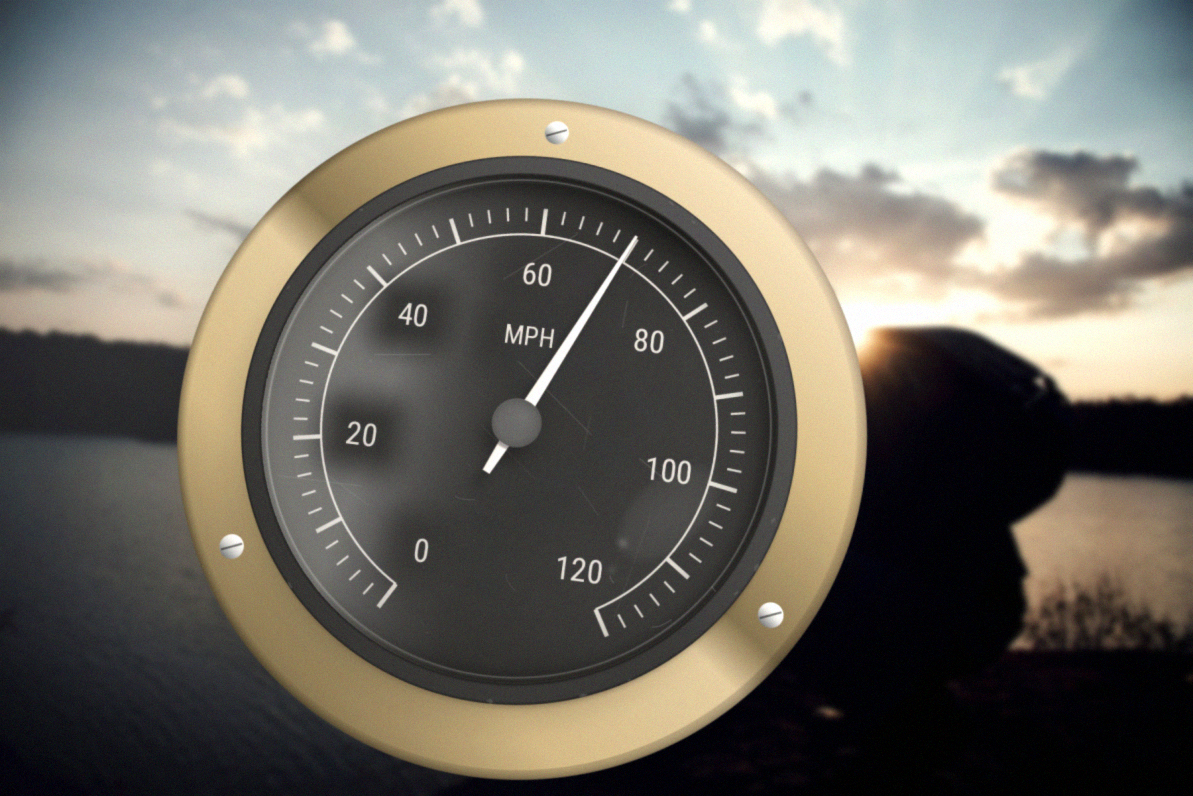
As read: 70mph
